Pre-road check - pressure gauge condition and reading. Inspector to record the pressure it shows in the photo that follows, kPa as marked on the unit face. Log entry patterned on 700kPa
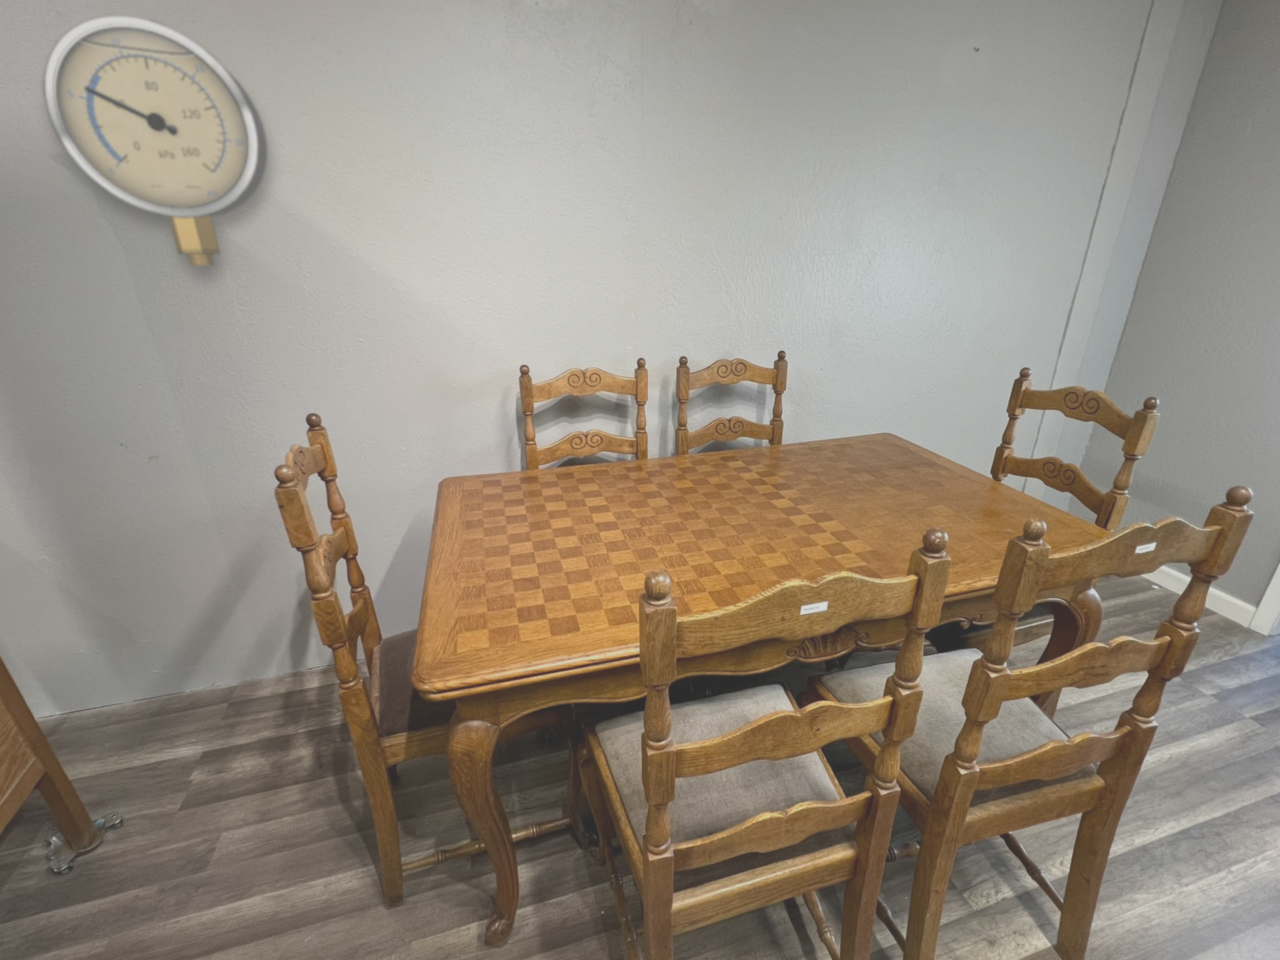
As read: 40kPa
